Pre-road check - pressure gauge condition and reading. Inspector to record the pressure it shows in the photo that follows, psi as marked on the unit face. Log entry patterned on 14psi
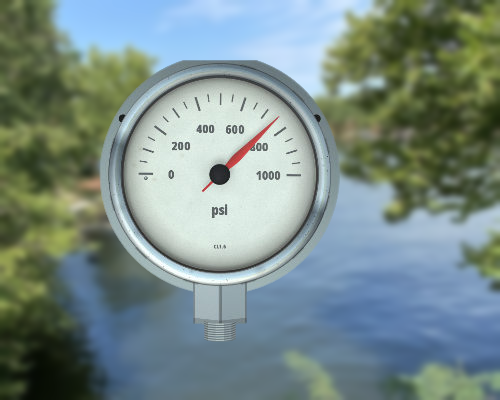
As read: 750psi
